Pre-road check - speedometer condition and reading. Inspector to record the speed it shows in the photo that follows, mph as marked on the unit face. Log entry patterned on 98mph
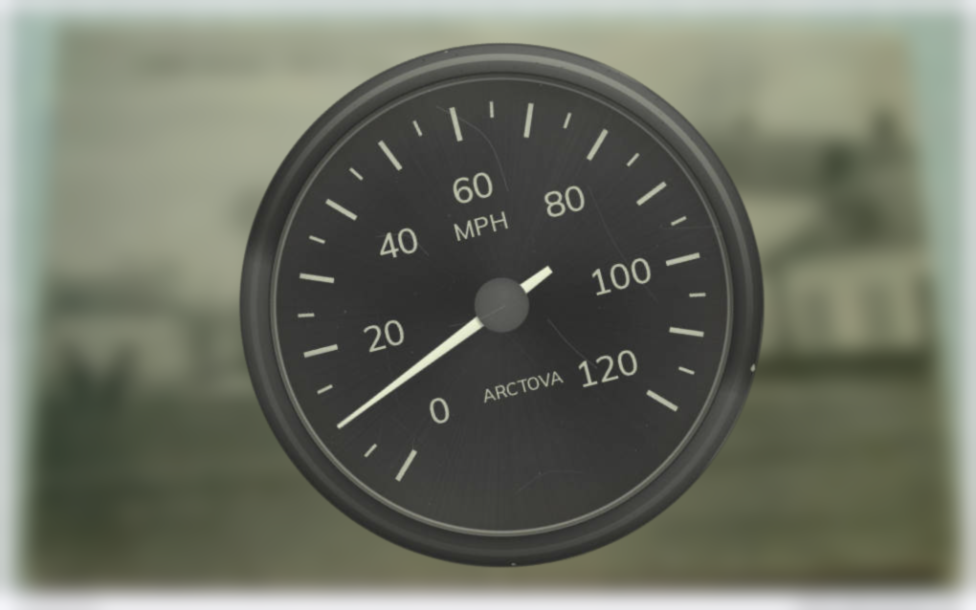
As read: 10mph
